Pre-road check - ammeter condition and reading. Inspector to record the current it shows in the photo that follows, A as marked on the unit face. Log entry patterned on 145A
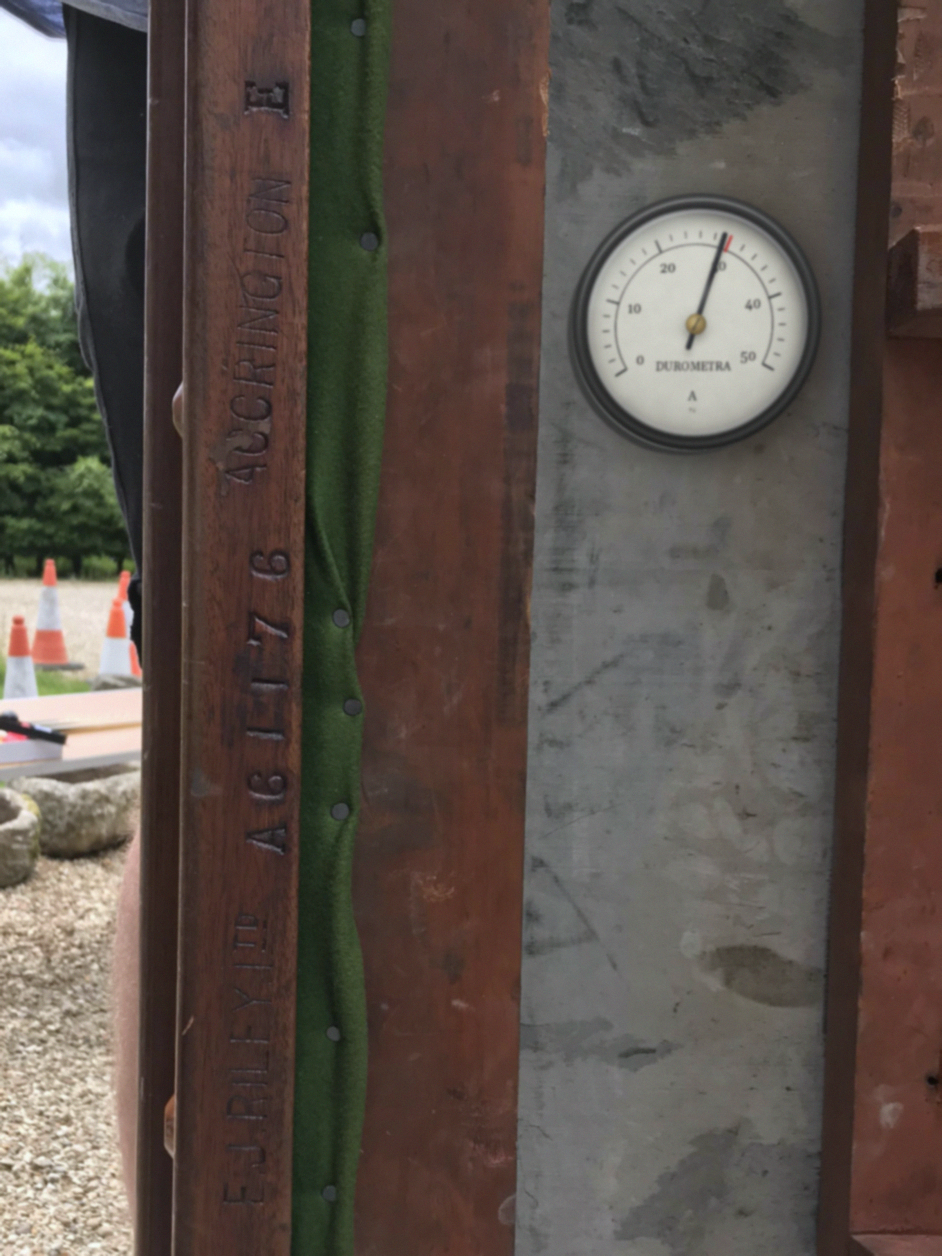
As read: 29A
